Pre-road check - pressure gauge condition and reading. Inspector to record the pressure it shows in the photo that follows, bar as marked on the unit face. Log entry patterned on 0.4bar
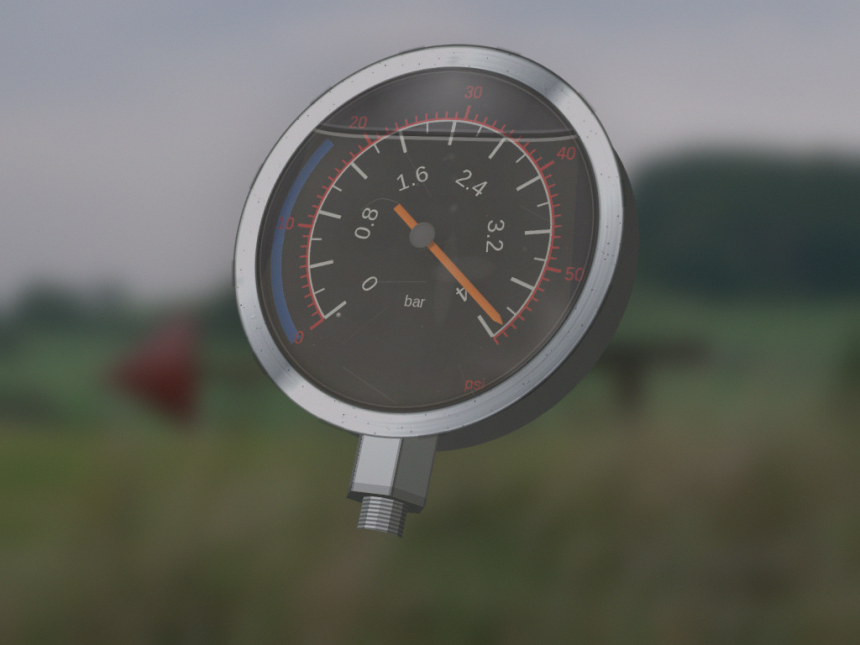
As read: 3.9bar
